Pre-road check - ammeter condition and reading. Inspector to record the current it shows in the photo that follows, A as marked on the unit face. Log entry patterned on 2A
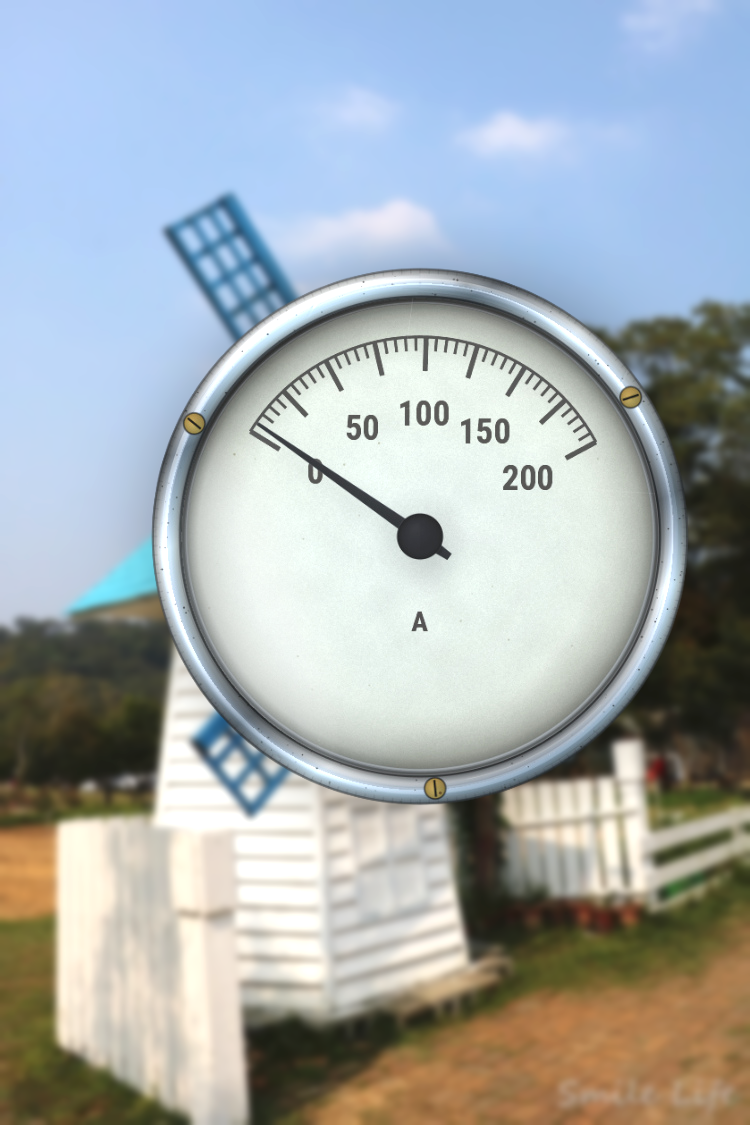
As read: 5A
